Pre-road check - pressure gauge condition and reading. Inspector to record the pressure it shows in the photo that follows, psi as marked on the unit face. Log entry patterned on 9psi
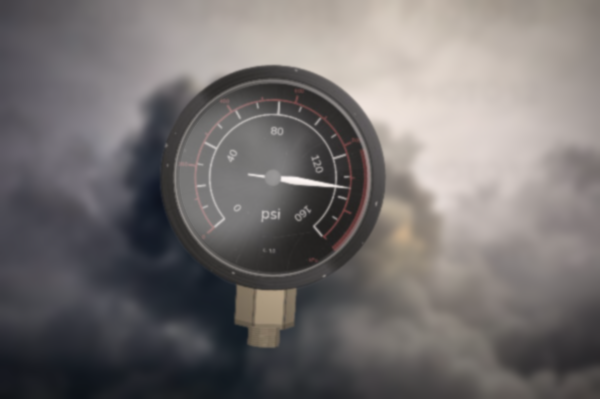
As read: 135psi
